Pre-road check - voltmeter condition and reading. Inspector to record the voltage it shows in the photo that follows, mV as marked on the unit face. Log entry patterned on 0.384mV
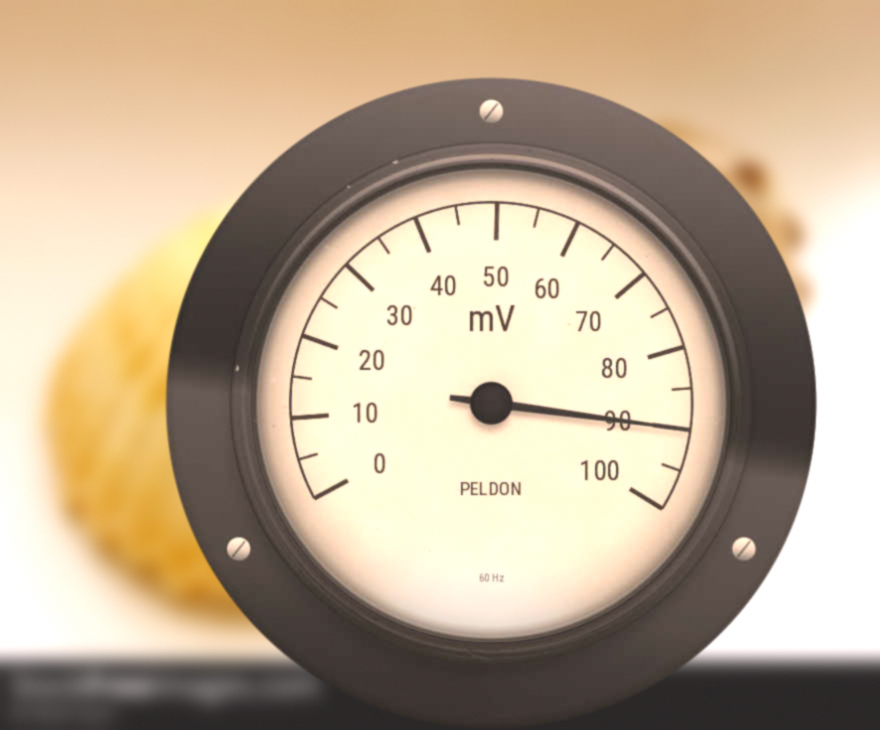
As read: 90mV
